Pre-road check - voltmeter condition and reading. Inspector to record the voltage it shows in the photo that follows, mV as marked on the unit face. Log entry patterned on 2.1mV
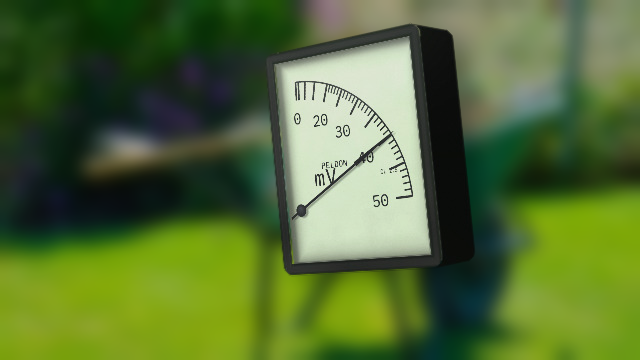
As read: 40mV
